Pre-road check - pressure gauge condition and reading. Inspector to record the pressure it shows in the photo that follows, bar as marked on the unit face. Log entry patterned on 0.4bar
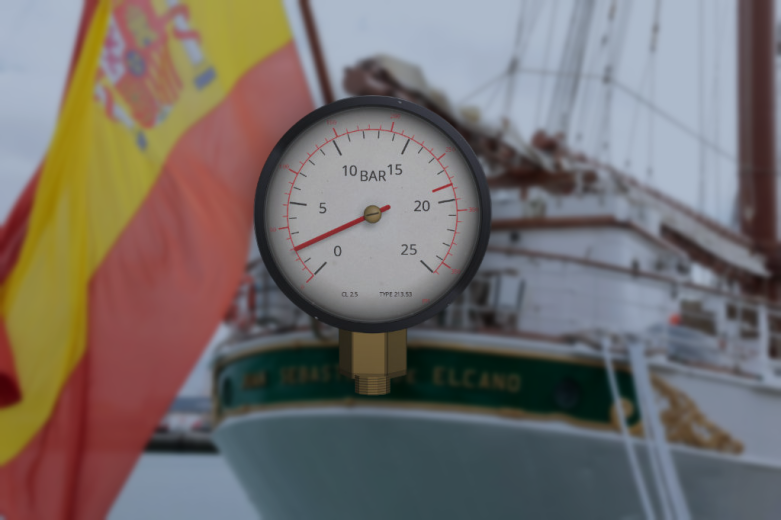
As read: 2bar
